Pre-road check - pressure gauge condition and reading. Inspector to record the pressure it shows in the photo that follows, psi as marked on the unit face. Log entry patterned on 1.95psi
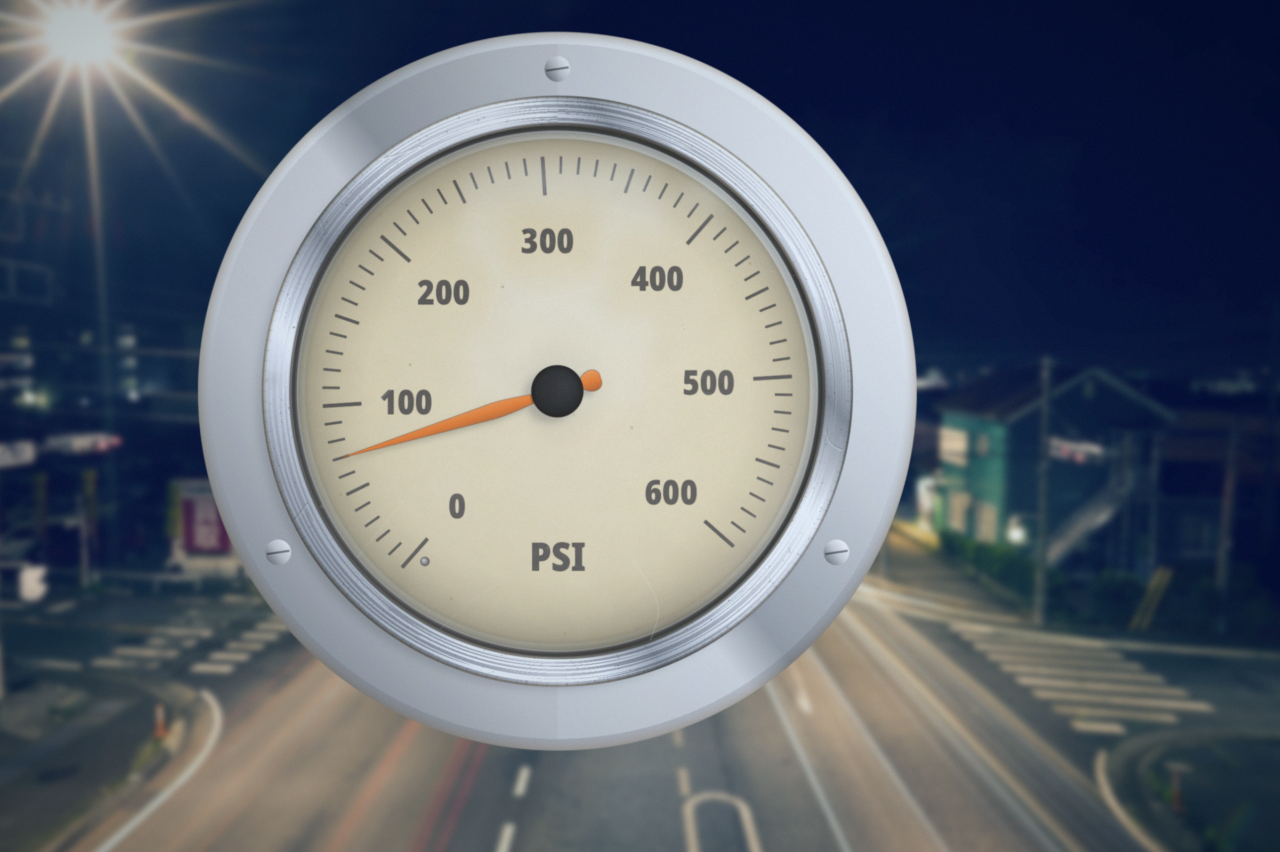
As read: 70psi
